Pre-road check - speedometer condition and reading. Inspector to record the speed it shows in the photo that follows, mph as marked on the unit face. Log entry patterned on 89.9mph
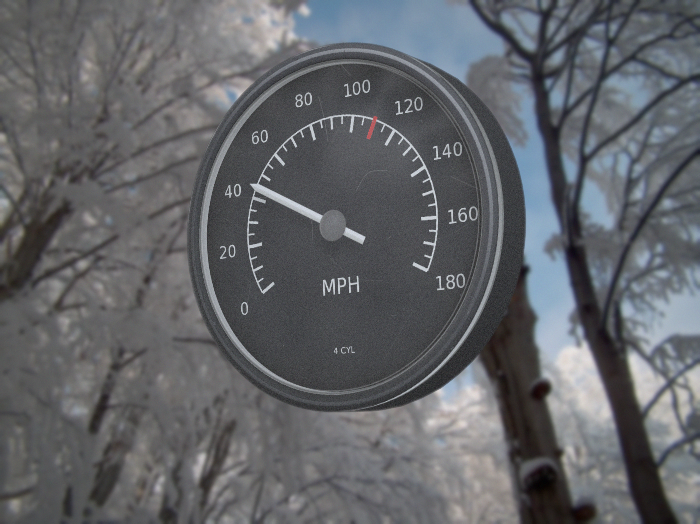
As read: 45mph
